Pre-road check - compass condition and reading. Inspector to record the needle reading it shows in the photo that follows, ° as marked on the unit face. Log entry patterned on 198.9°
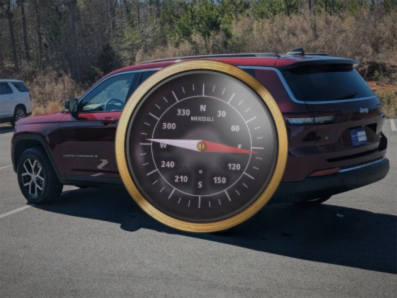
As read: 95°
